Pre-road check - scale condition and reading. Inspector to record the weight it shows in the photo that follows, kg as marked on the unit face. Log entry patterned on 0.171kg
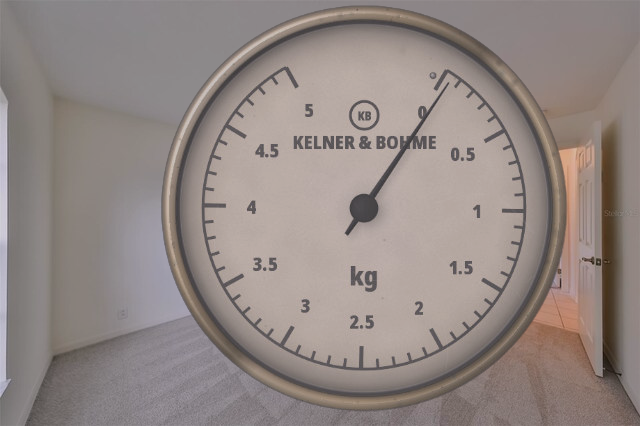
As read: 0.05kg
